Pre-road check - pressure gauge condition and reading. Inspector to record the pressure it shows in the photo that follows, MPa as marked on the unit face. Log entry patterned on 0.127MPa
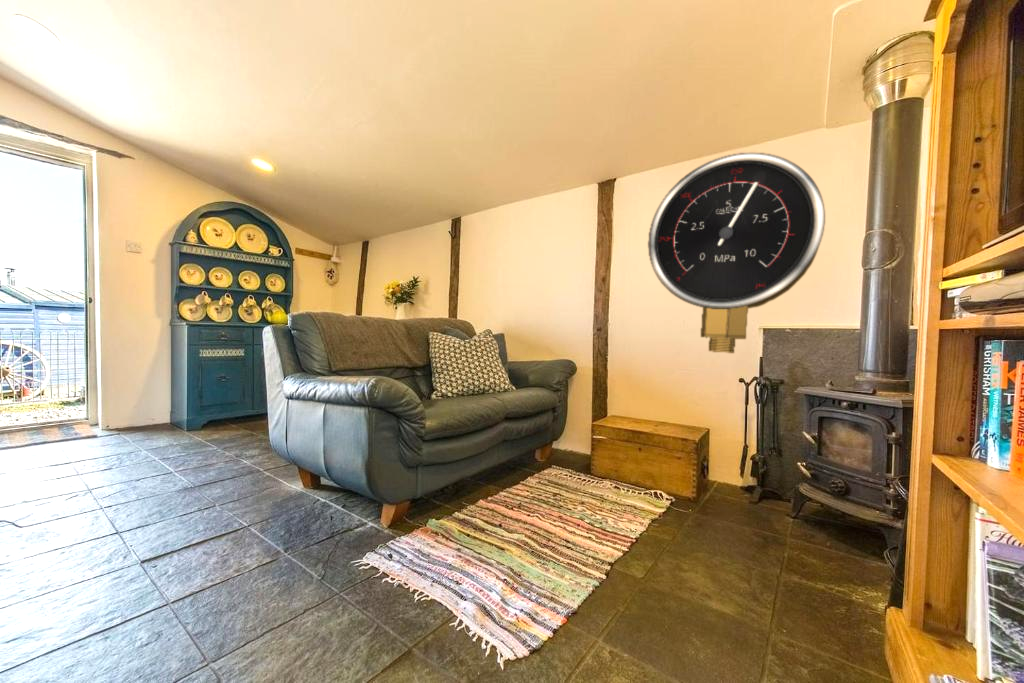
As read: 6MPa
